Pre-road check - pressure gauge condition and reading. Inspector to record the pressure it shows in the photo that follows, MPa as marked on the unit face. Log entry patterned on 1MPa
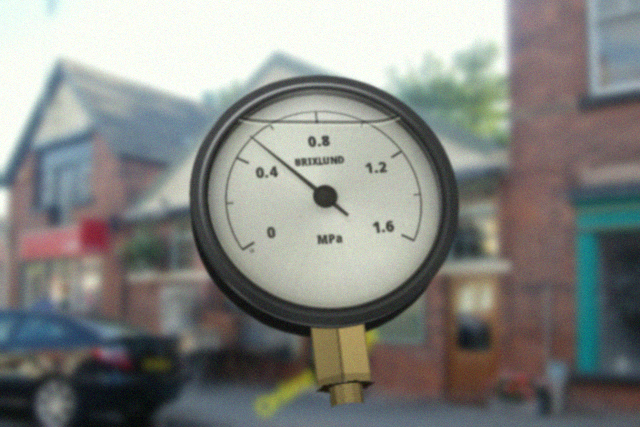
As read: 0.5MPa
